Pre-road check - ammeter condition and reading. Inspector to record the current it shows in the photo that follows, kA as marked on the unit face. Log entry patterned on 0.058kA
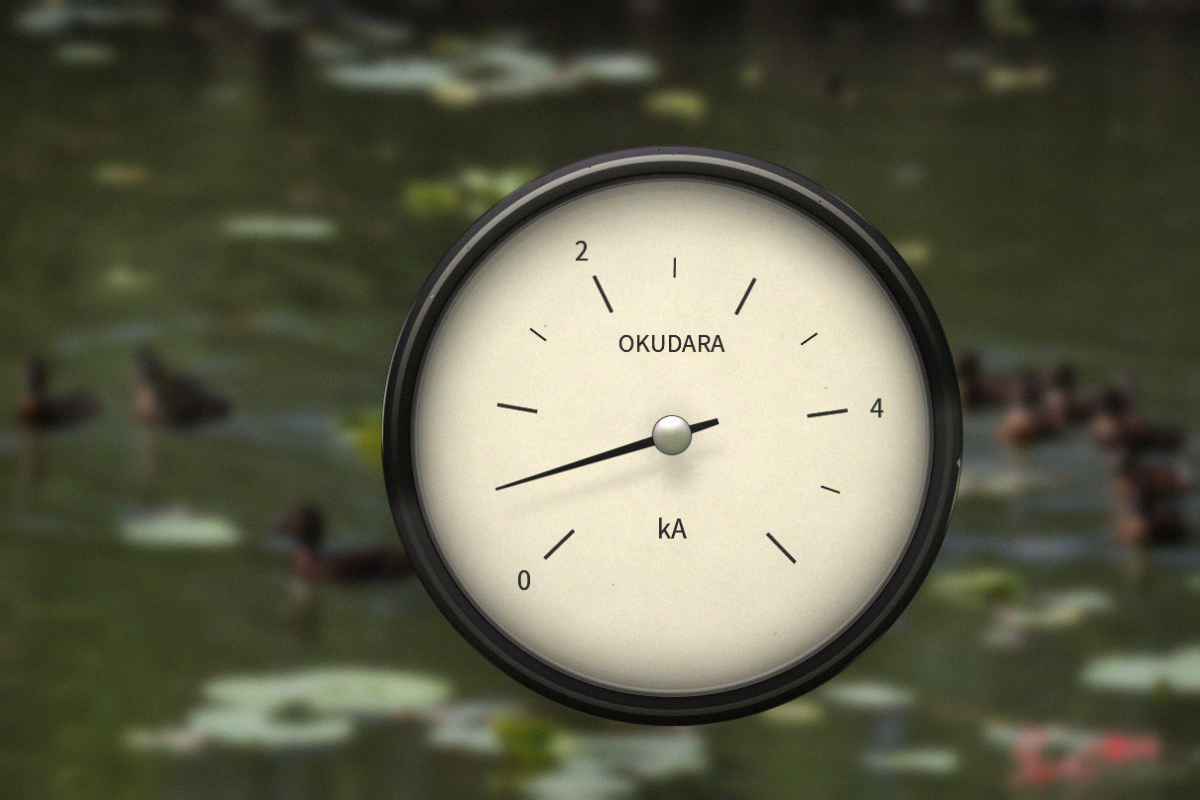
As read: 0.5kA
